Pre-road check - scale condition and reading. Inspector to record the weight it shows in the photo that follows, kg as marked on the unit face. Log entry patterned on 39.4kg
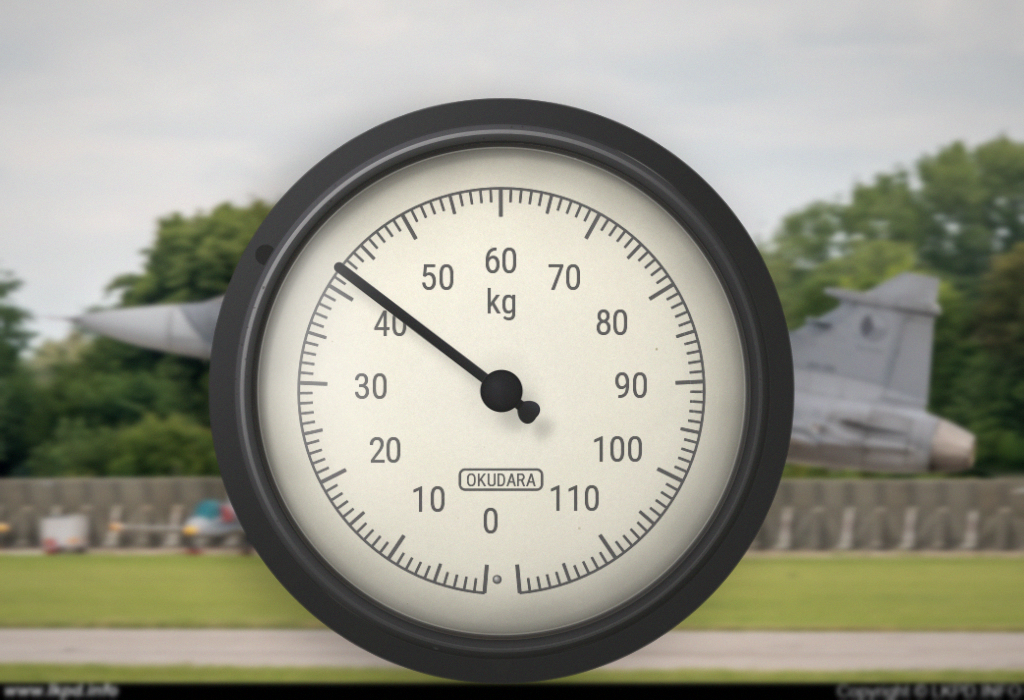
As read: 42kg
